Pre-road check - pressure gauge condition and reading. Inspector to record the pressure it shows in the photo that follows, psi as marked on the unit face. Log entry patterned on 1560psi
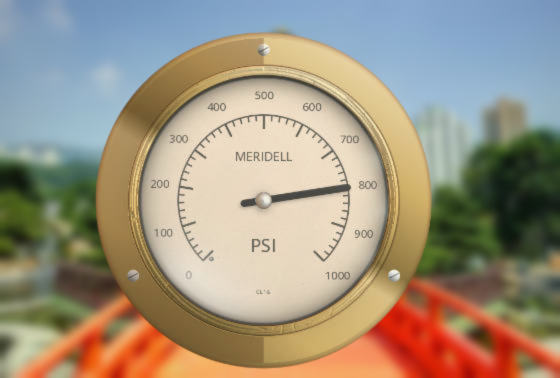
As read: 800psi
